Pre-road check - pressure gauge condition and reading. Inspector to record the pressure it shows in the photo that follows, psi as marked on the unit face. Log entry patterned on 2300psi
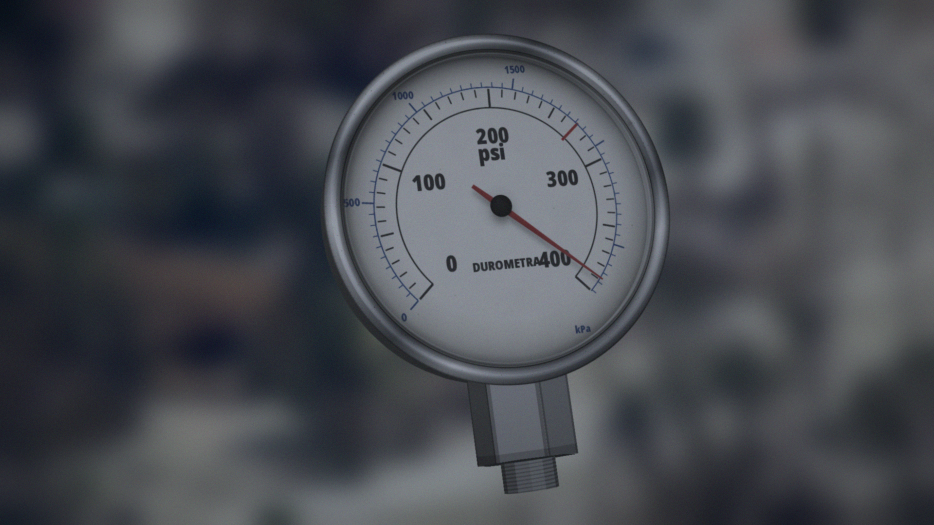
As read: 390psi
